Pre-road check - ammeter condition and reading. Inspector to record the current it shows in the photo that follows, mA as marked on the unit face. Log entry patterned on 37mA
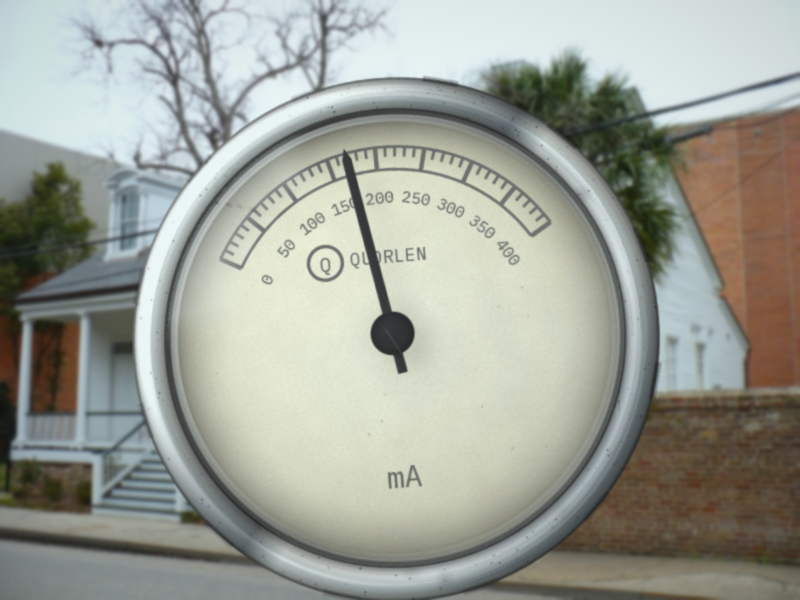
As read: 170mA
